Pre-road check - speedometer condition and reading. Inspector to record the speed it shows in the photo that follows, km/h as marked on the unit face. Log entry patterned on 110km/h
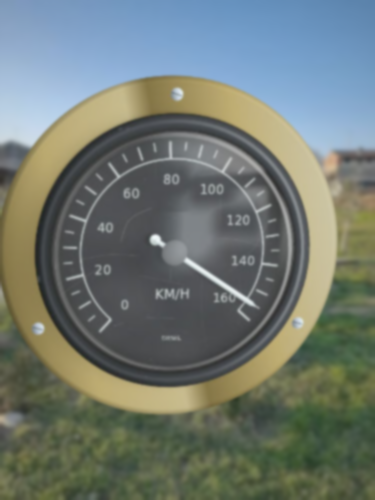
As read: 155km/h
